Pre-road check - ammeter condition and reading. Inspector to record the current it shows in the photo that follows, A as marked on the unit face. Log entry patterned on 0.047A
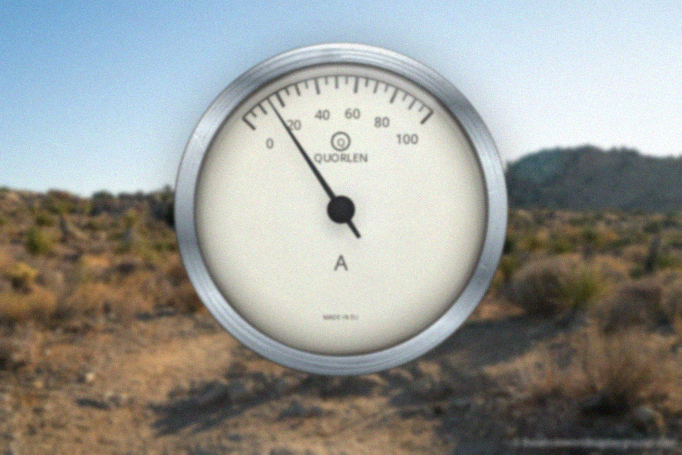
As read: 15A
